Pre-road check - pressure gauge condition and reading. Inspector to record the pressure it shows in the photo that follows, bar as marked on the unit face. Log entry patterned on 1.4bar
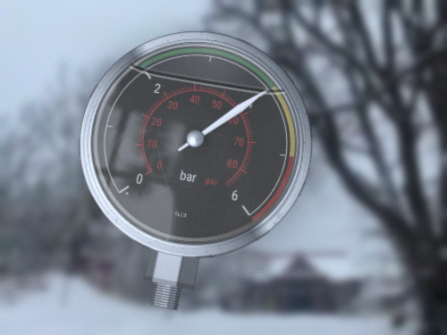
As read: 4bar
